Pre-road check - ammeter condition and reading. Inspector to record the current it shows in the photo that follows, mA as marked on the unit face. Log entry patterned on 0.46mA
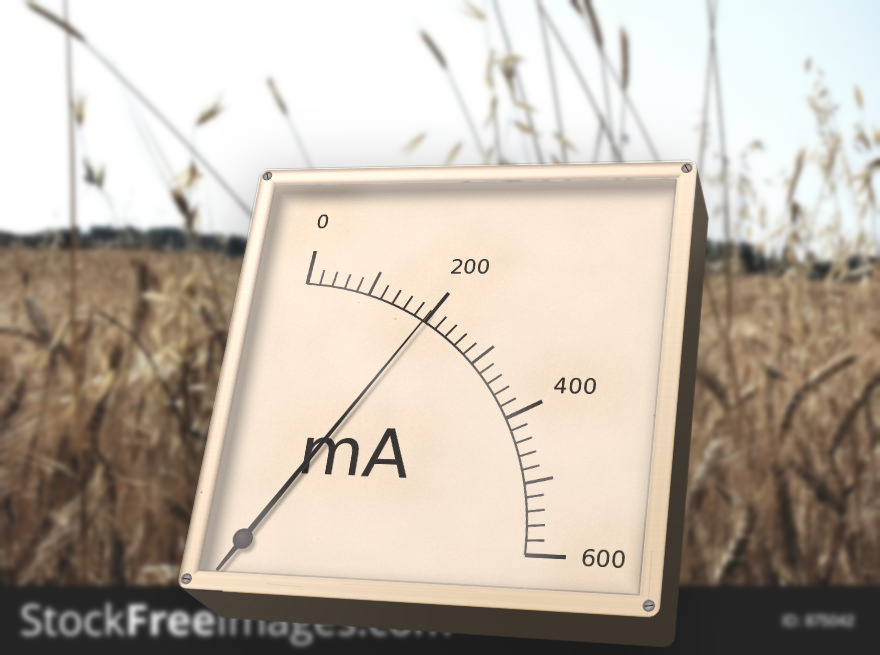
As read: 200mA
